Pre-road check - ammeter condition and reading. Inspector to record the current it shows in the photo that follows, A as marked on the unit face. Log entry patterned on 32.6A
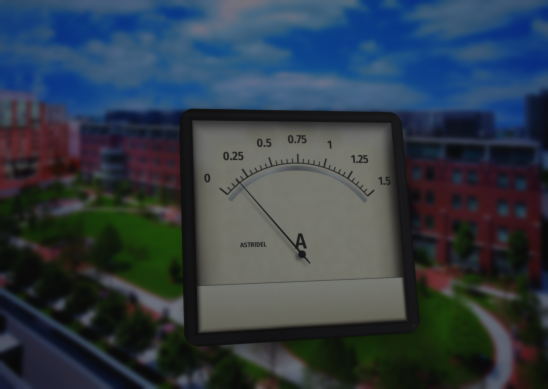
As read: 0.15A
